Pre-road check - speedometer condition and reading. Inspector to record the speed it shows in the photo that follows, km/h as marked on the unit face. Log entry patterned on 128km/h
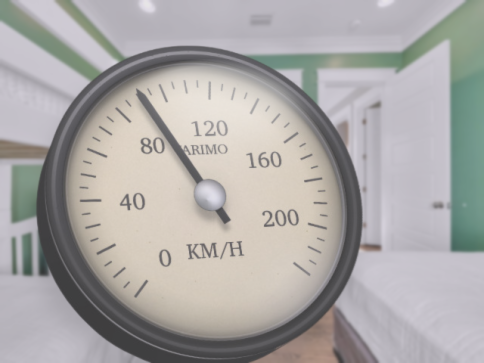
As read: 90km/h
